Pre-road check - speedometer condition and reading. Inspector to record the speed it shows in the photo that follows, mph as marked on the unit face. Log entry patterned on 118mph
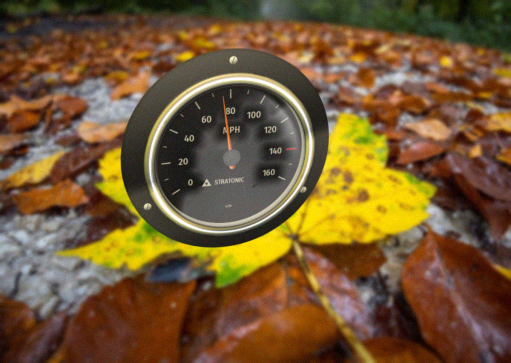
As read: 75mph
